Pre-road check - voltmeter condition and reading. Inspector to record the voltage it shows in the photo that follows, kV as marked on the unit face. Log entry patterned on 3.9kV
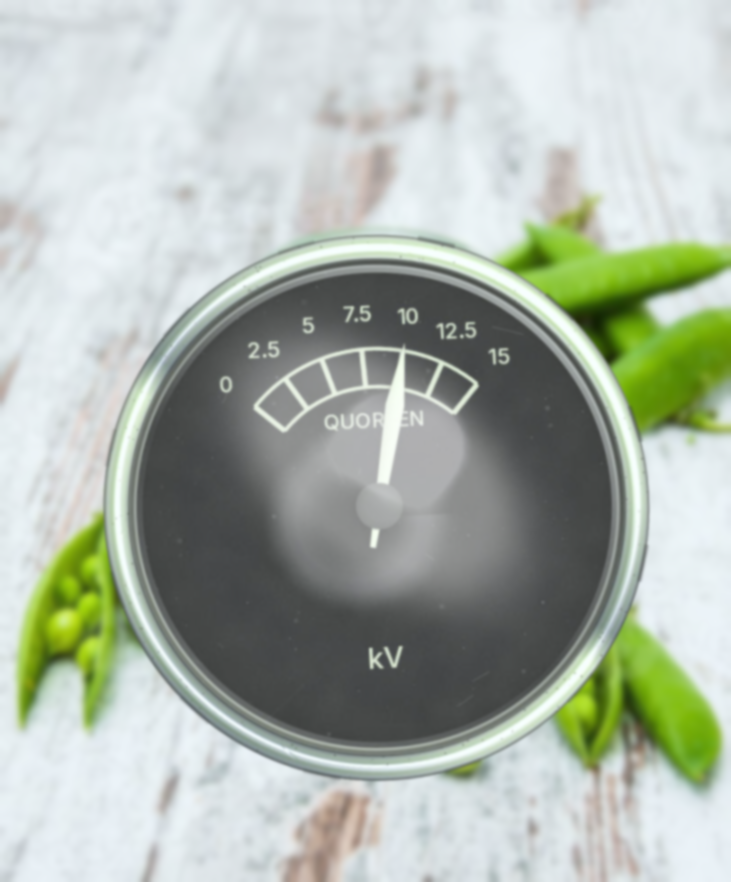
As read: 10kV
